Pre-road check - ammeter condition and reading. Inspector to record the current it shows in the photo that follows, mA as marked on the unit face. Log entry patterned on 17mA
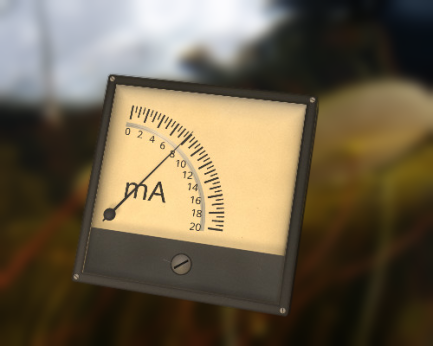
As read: 8mA
